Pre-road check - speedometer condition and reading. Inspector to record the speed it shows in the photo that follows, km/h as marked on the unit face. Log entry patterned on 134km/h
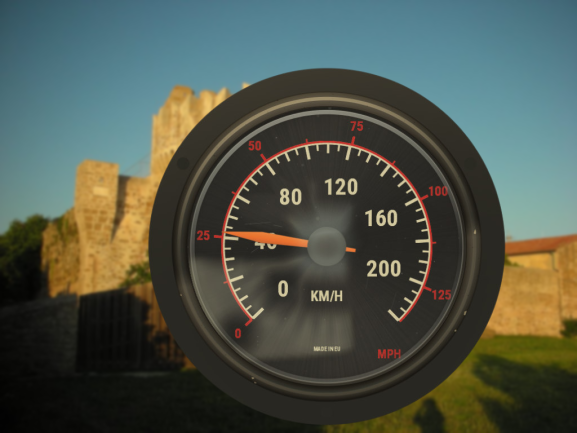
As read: 42.5km/h
